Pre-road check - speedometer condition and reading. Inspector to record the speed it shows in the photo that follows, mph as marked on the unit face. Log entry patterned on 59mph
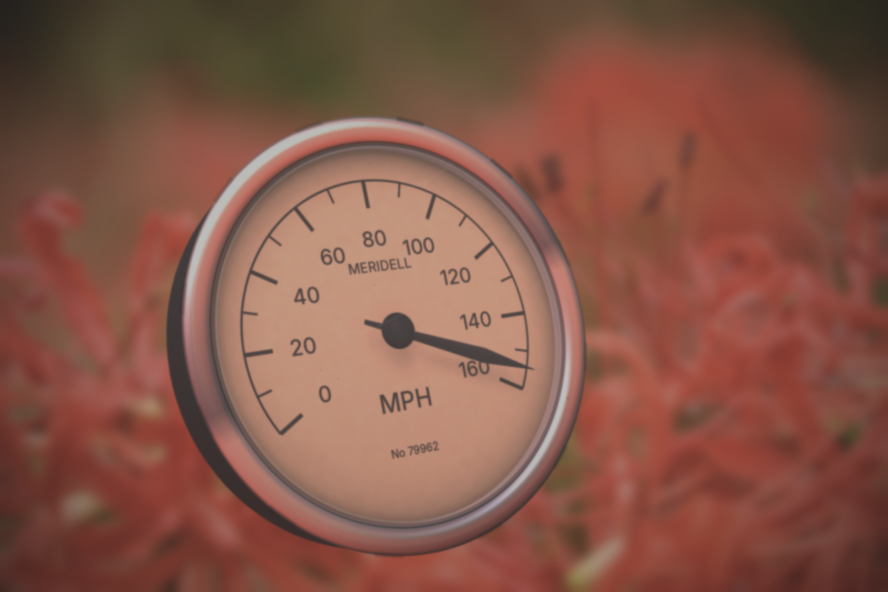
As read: 155mph
